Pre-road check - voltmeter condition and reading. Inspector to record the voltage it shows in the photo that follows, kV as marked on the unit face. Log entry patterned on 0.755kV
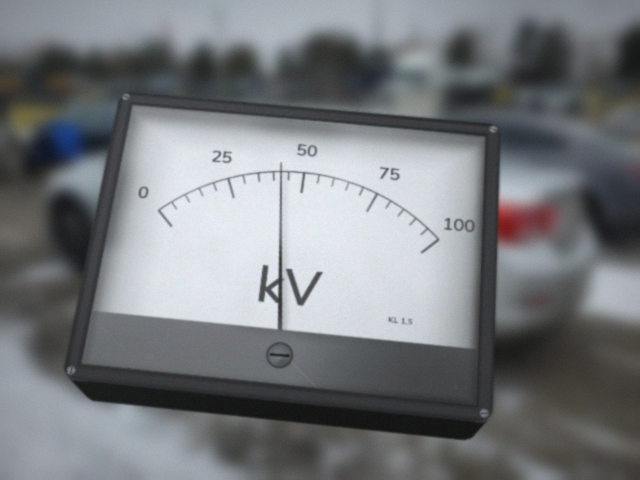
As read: 42.5kV
